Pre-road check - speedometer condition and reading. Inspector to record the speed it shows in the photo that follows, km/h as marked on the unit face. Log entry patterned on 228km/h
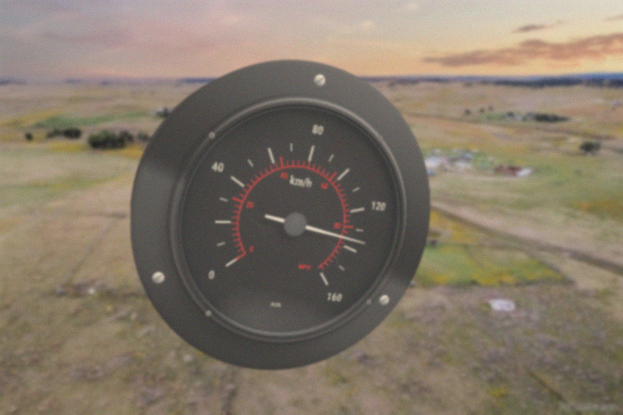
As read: 135km/h
